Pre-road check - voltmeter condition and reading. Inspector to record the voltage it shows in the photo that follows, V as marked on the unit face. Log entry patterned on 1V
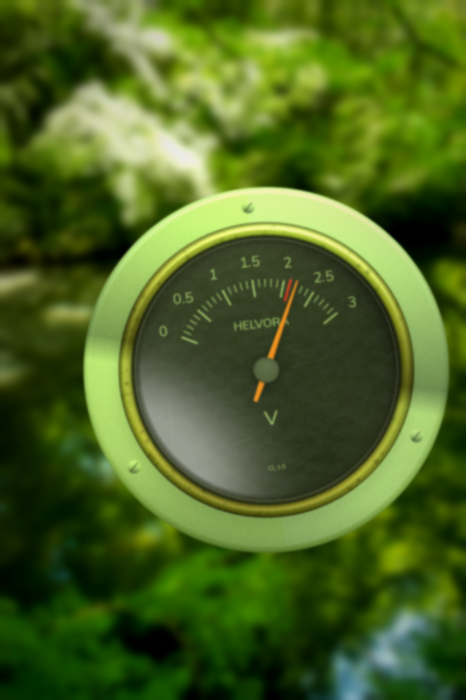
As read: 2.2V
